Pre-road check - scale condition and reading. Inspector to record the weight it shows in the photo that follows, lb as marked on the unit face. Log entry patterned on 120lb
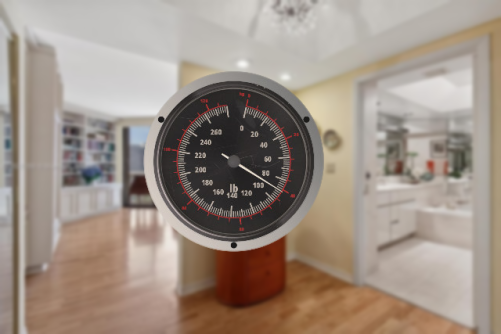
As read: 90lb
